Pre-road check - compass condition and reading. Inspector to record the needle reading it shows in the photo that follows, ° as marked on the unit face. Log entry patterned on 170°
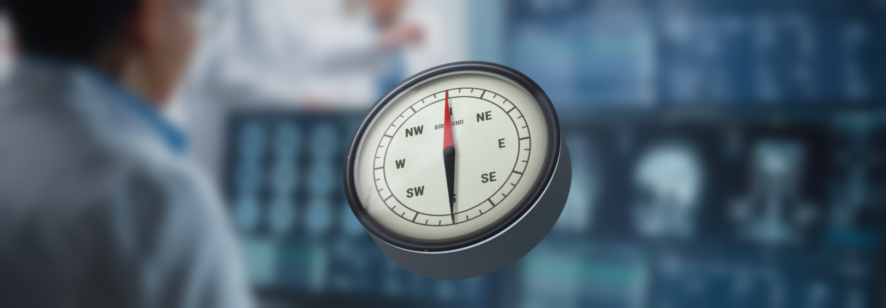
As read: 0°
